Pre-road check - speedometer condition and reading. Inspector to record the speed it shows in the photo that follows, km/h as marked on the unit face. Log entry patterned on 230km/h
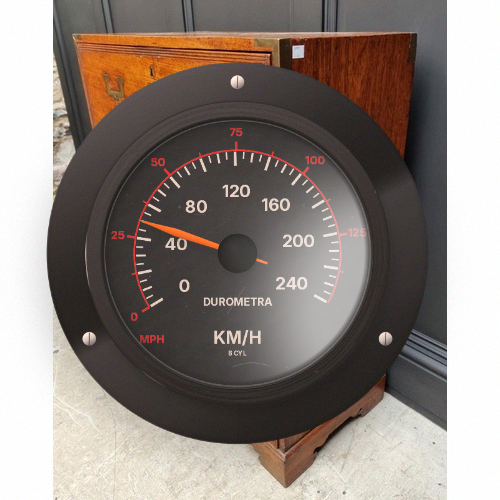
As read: 50km/h
